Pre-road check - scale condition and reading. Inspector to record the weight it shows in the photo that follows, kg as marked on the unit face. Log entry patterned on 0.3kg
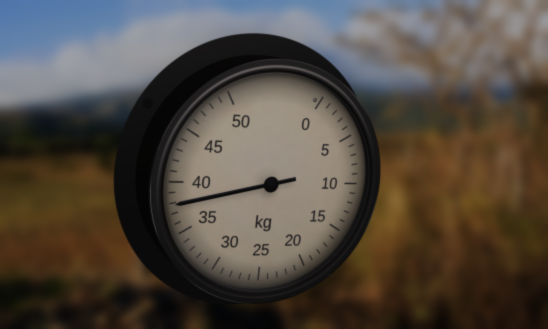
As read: 38kg
